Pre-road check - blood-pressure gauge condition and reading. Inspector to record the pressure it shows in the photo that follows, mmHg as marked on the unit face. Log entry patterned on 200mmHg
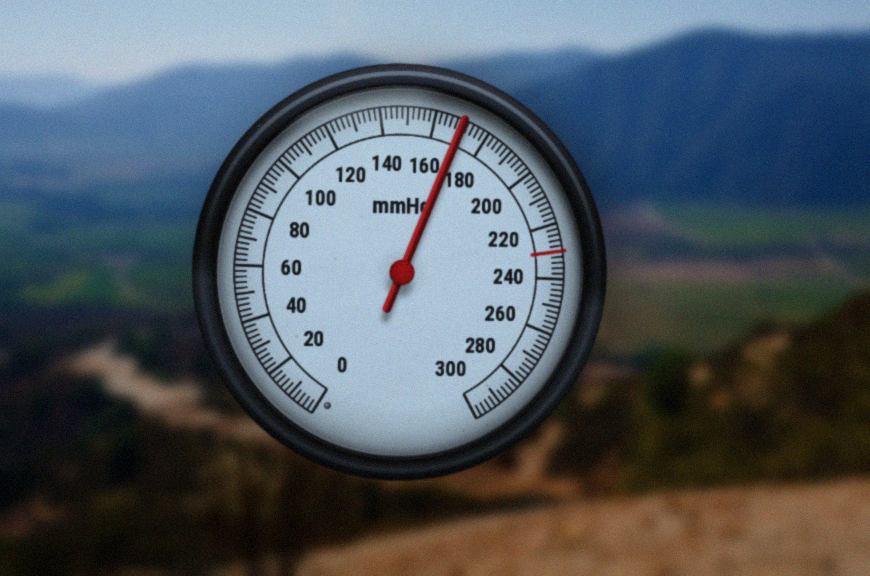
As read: 170mmHg
